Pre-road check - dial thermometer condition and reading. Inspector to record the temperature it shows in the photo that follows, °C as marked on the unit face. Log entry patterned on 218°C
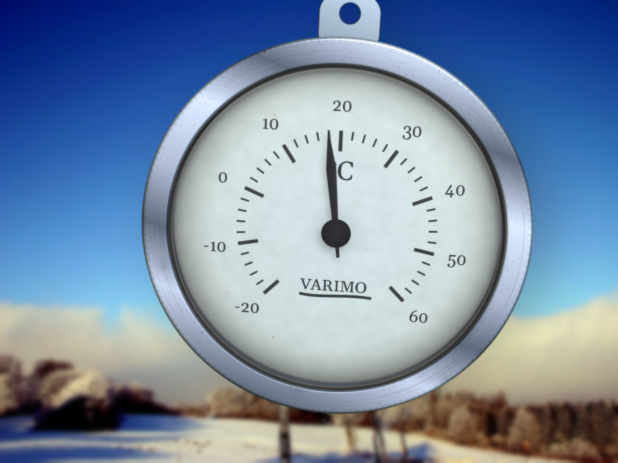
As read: 18°C
